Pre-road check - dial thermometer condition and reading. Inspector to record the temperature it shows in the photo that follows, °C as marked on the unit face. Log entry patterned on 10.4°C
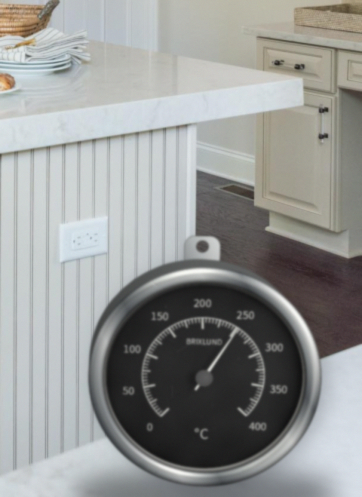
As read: 250°C
